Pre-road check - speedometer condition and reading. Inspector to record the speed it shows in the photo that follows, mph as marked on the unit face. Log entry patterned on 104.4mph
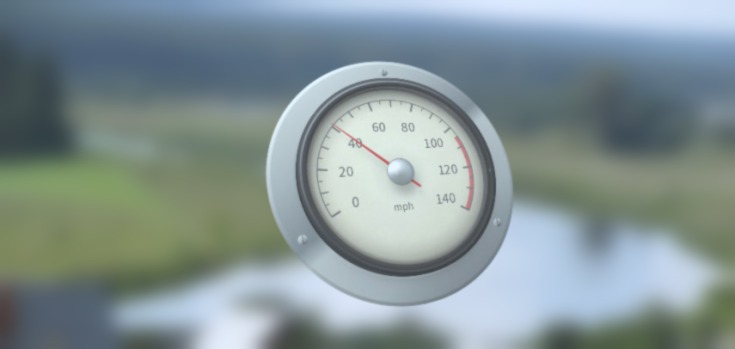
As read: 40mph
